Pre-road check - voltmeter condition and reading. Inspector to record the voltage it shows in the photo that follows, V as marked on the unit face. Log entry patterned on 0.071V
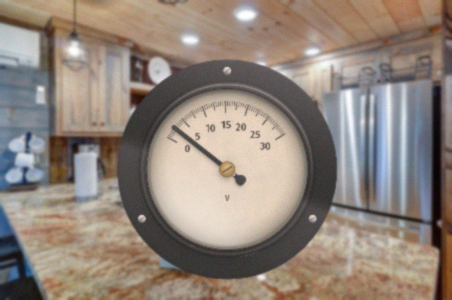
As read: 2.5V
